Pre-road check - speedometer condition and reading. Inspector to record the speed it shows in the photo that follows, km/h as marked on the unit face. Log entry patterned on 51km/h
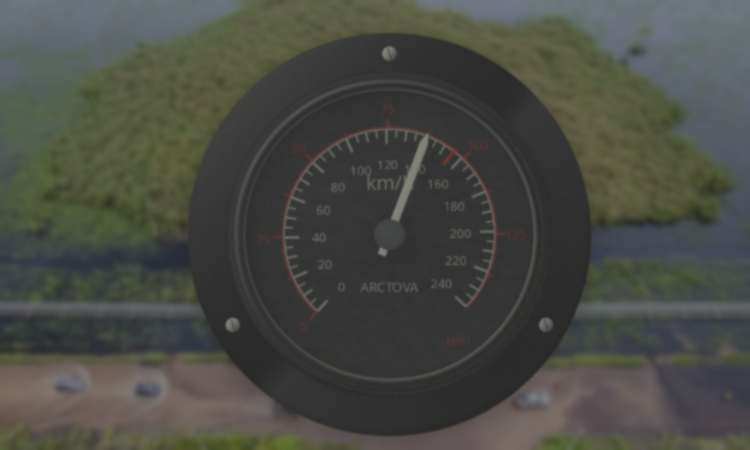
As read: 140km/h
